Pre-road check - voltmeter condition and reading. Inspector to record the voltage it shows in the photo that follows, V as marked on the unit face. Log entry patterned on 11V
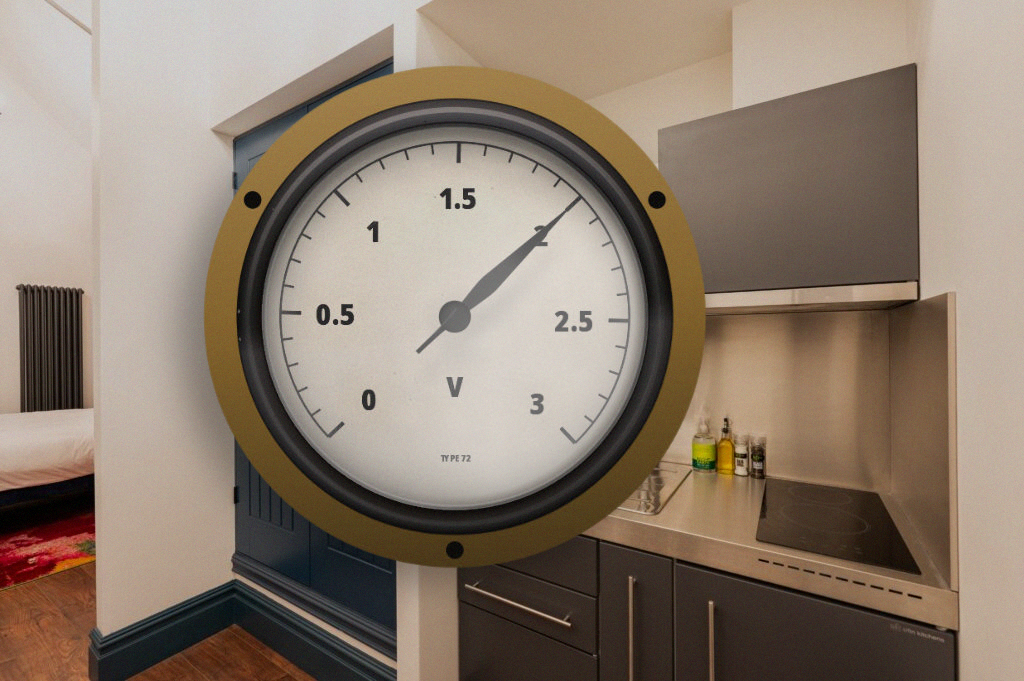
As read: 2V
